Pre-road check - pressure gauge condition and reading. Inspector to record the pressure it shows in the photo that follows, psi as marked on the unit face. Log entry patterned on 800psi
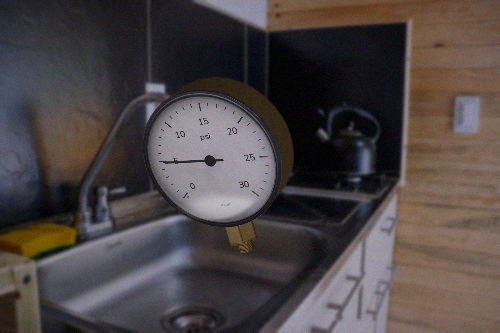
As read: 5psi
